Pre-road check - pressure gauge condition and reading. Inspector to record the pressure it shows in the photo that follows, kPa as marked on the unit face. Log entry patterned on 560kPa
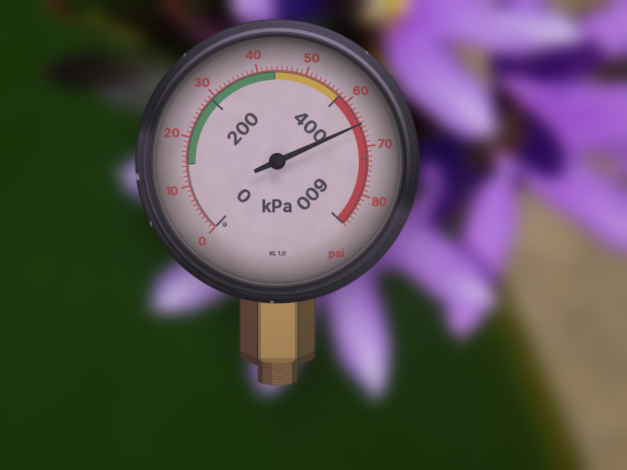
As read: 450kPa
